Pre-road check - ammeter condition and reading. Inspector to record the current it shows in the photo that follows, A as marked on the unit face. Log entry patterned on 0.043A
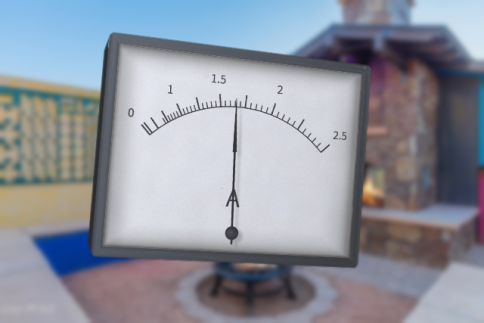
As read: 1.65A
